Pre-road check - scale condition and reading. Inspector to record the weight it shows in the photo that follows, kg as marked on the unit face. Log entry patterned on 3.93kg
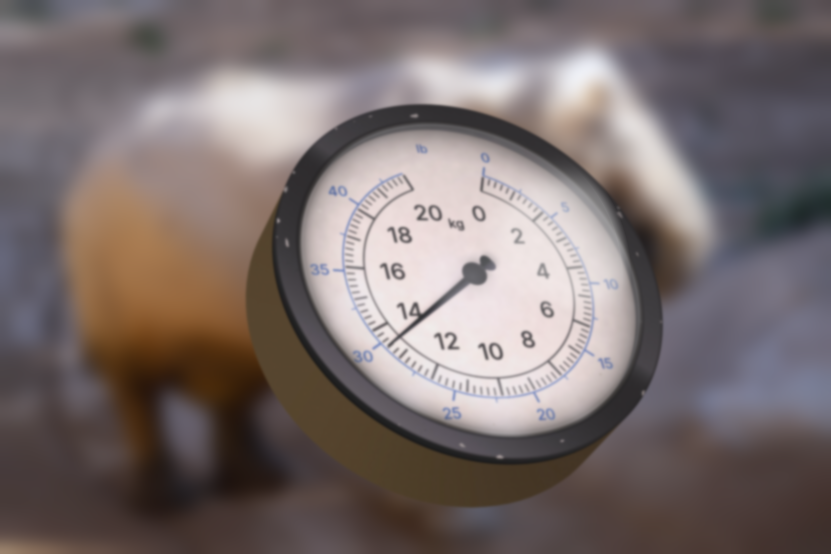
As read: 13.4kg
